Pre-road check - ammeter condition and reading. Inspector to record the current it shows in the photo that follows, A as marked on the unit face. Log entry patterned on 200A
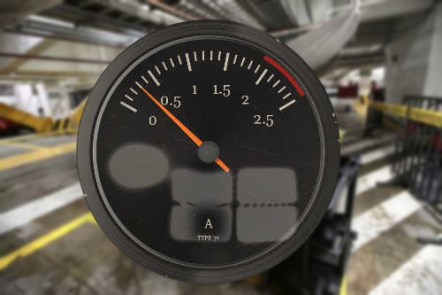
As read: 0.3A
